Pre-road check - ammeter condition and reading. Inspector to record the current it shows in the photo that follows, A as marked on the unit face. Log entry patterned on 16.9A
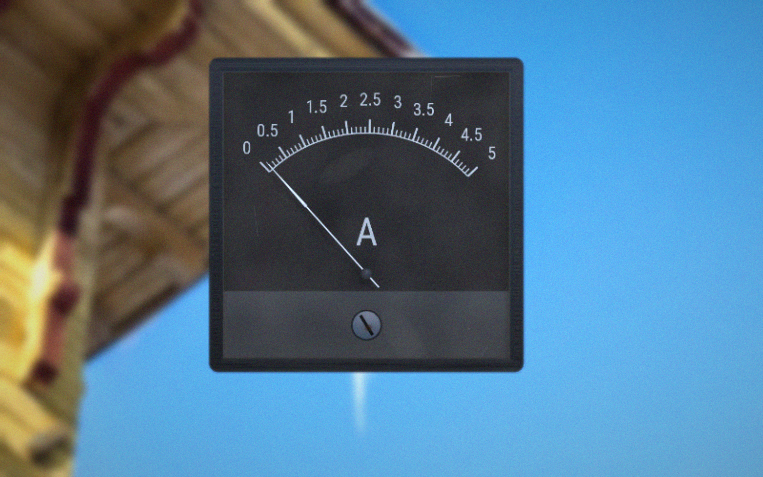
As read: 0.1A
